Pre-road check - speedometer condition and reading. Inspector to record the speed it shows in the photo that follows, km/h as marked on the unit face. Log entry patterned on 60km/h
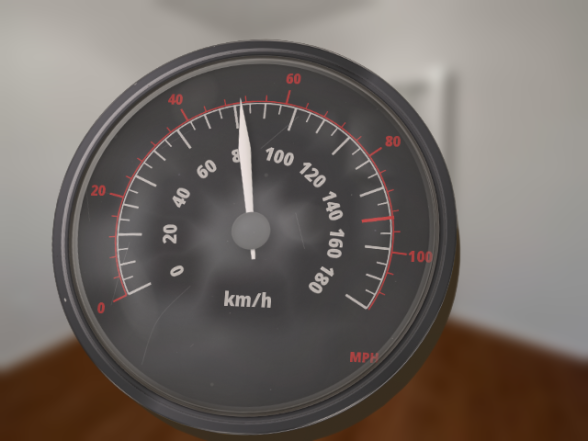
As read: 82.5km/h
